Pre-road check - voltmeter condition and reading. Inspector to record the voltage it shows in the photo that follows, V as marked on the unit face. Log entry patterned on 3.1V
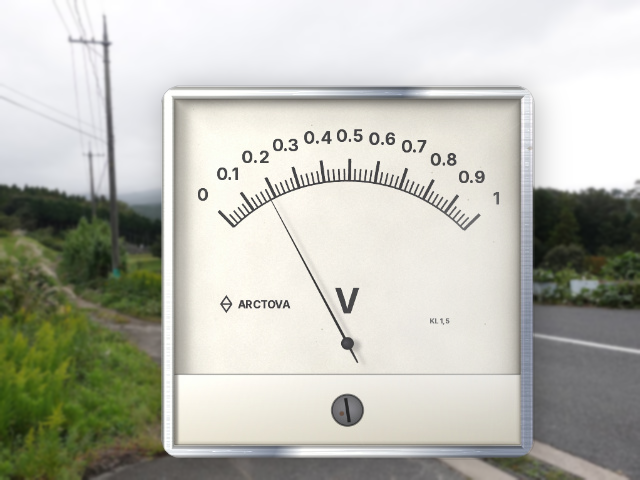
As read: 0.18V
